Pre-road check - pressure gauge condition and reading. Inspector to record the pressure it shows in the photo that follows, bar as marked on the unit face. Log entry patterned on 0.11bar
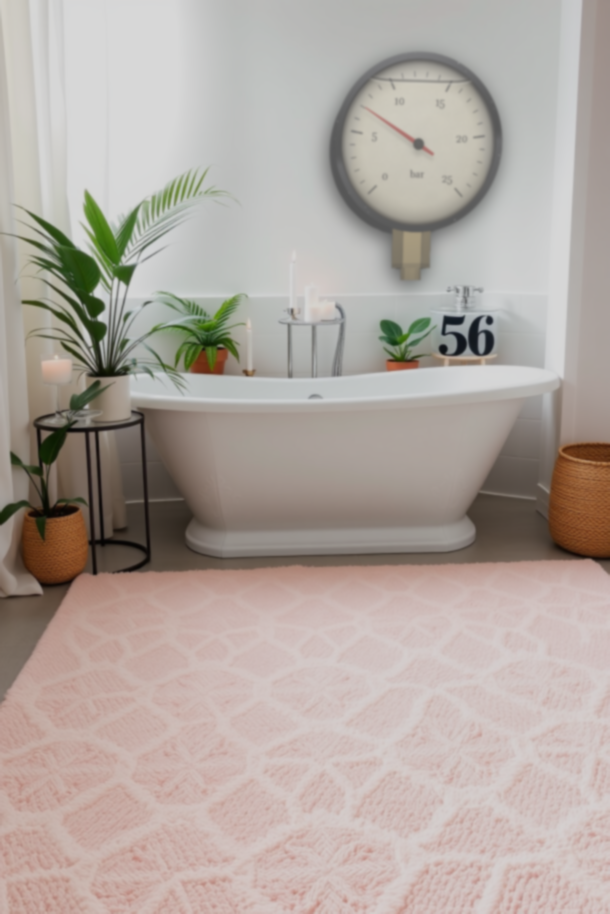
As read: 7bar
